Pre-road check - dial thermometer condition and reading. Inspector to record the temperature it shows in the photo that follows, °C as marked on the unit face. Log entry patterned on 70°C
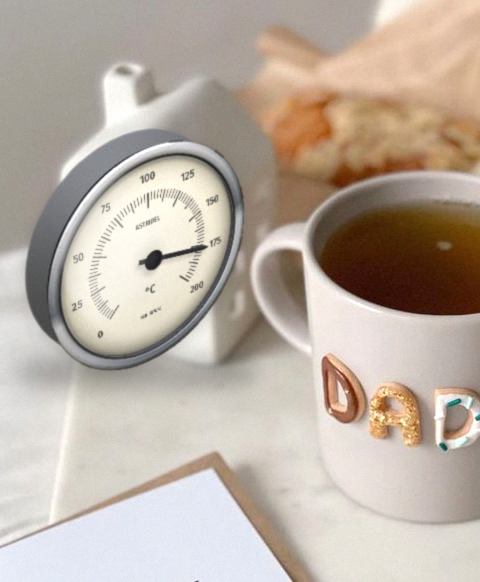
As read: 175°C
